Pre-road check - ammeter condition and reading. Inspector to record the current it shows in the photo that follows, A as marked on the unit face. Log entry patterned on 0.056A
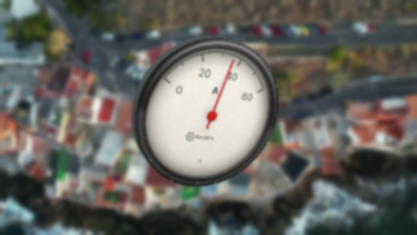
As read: 35A
